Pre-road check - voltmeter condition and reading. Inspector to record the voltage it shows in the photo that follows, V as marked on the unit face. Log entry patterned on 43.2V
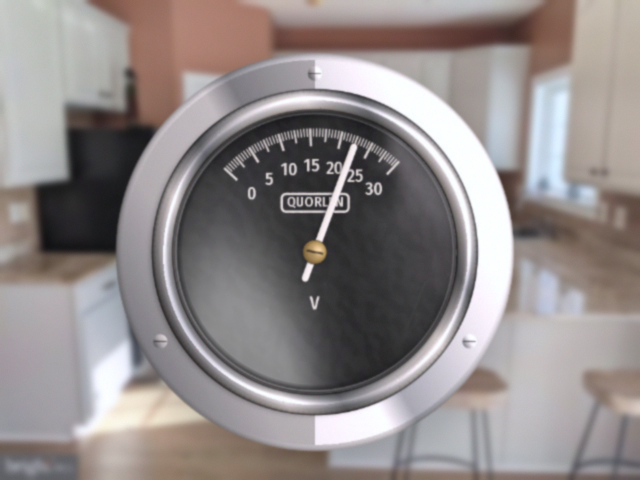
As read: 22.5V
